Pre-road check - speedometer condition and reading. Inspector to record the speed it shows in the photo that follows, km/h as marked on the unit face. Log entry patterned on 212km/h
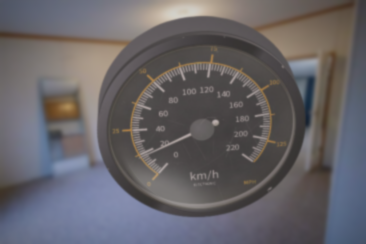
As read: 20km/h
